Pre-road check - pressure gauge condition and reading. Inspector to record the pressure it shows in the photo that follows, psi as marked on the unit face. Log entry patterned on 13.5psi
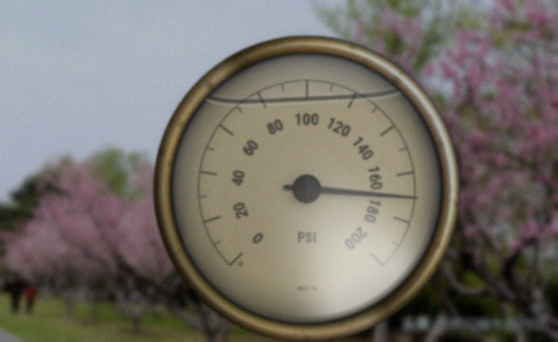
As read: 170psi
